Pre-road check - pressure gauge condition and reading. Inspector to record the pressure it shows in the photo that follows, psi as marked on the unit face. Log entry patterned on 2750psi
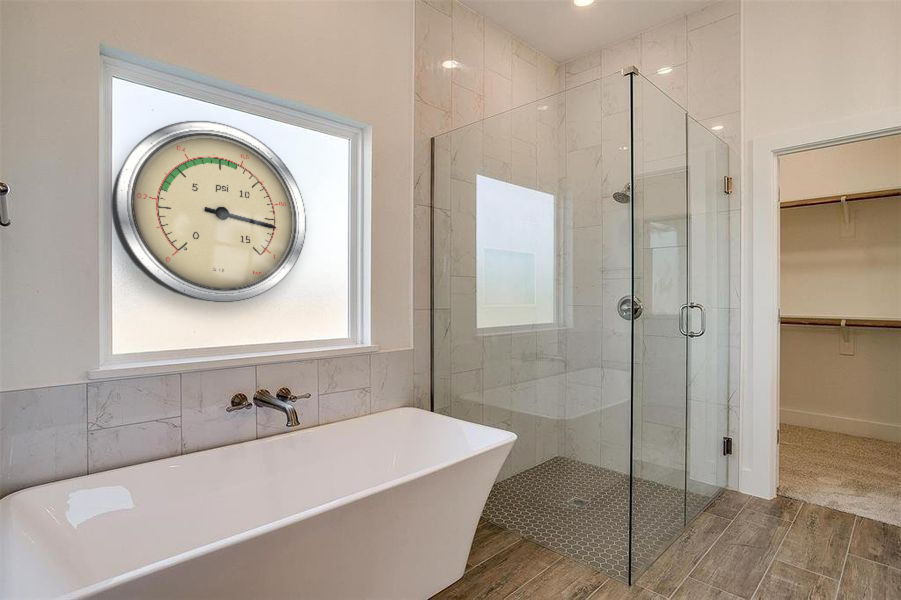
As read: 13psi
